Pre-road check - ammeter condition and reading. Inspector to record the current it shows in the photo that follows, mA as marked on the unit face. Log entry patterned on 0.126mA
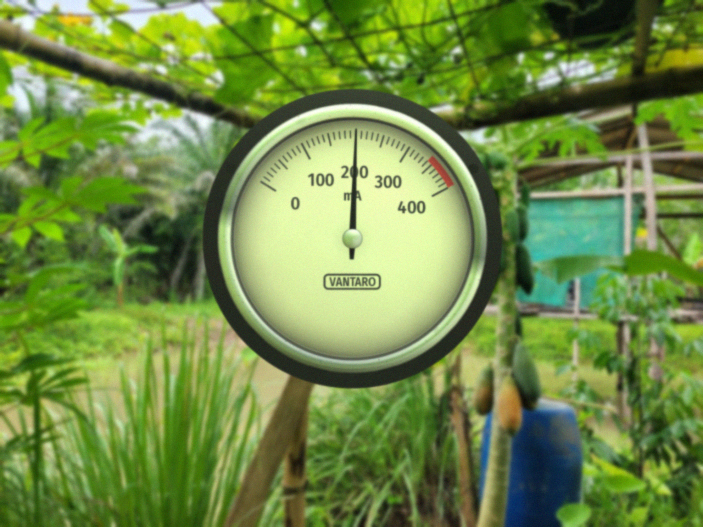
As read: 200mA
